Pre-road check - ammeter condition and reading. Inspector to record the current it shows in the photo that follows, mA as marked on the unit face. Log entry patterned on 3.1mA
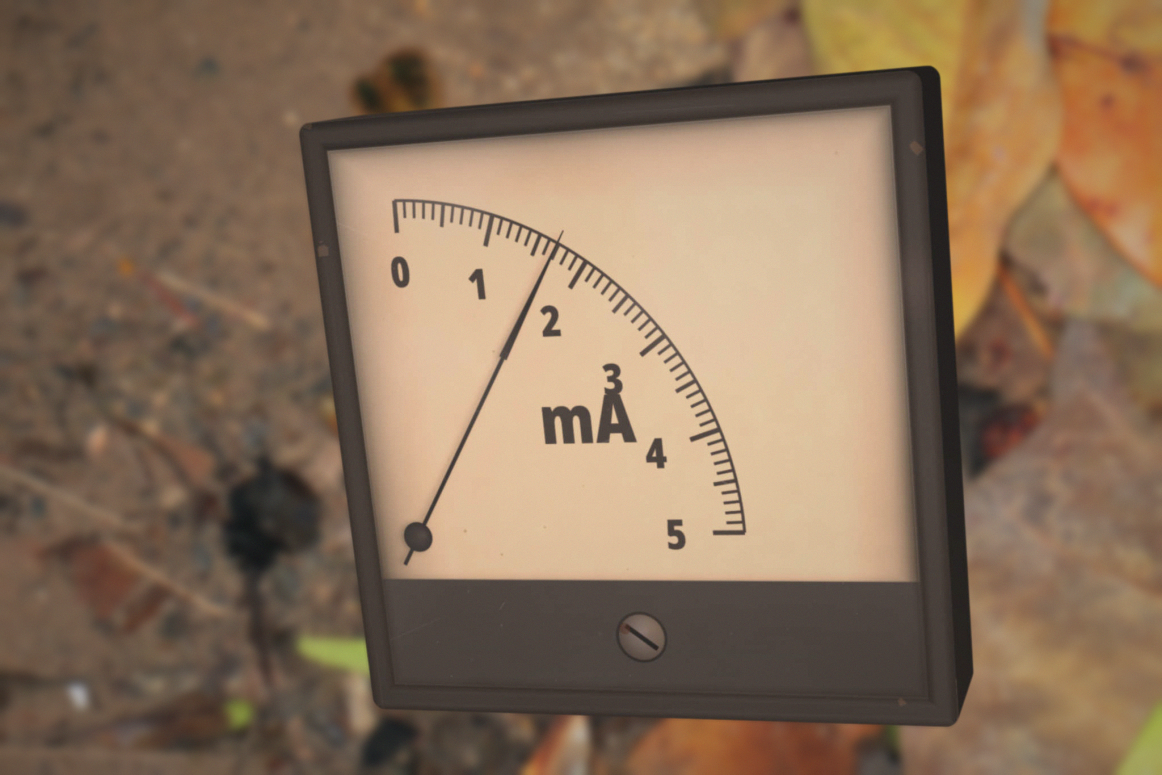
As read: 1.7mA
